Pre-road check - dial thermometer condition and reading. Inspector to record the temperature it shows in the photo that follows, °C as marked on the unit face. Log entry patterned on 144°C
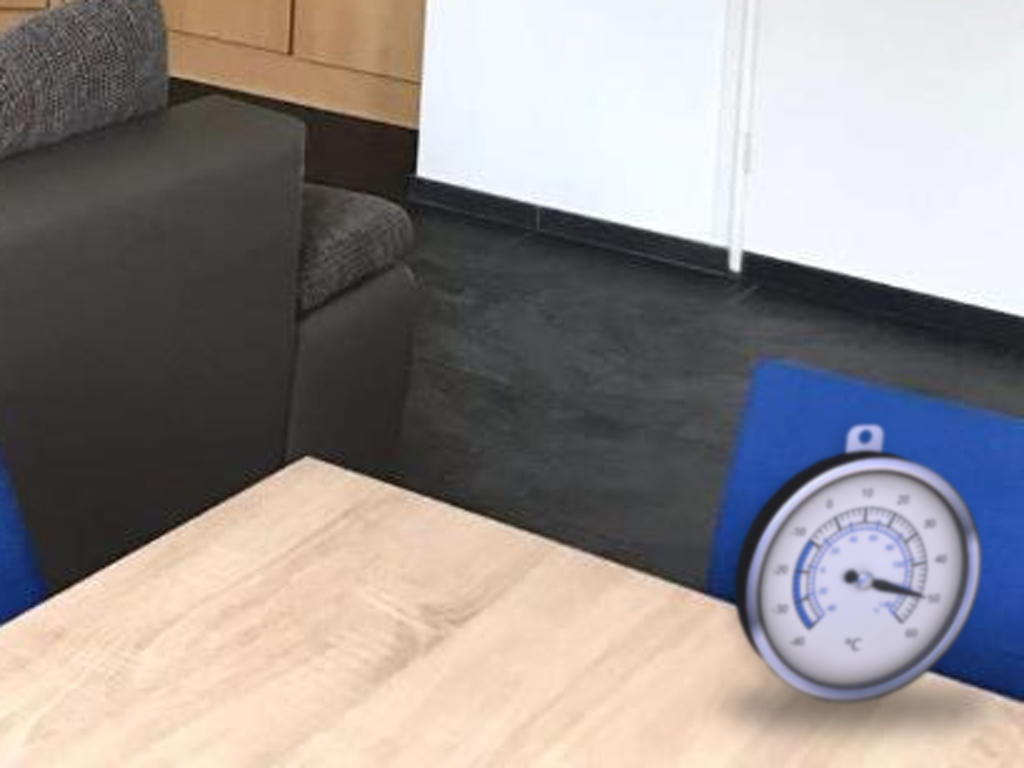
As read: 50°C
